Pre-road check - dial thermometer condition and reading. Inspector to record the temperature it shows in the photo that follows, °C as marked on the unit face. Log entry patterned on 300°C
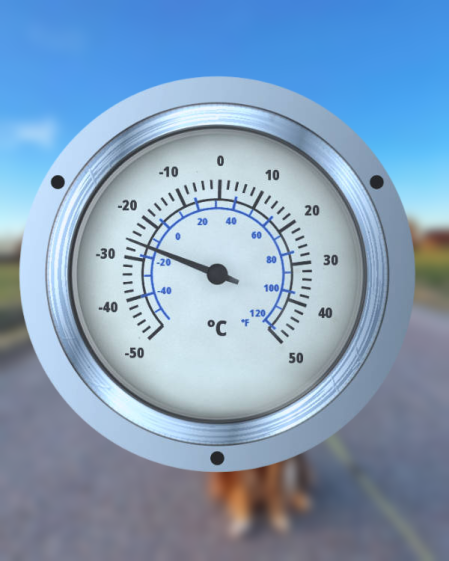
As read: -26°C
